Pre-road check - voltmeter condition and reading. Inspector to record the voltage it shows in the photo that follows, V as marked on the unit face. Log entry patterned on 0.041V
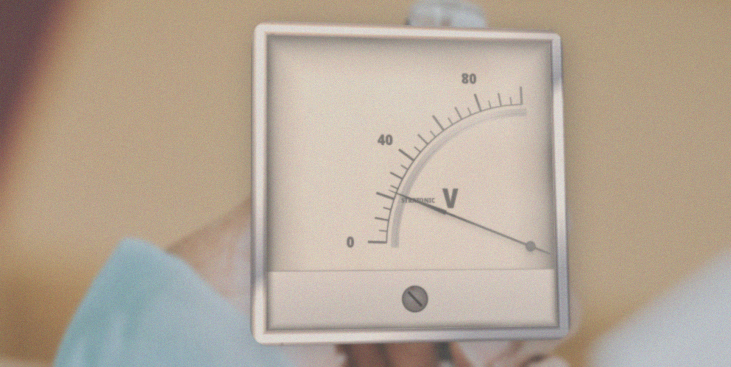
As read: 22.5V
